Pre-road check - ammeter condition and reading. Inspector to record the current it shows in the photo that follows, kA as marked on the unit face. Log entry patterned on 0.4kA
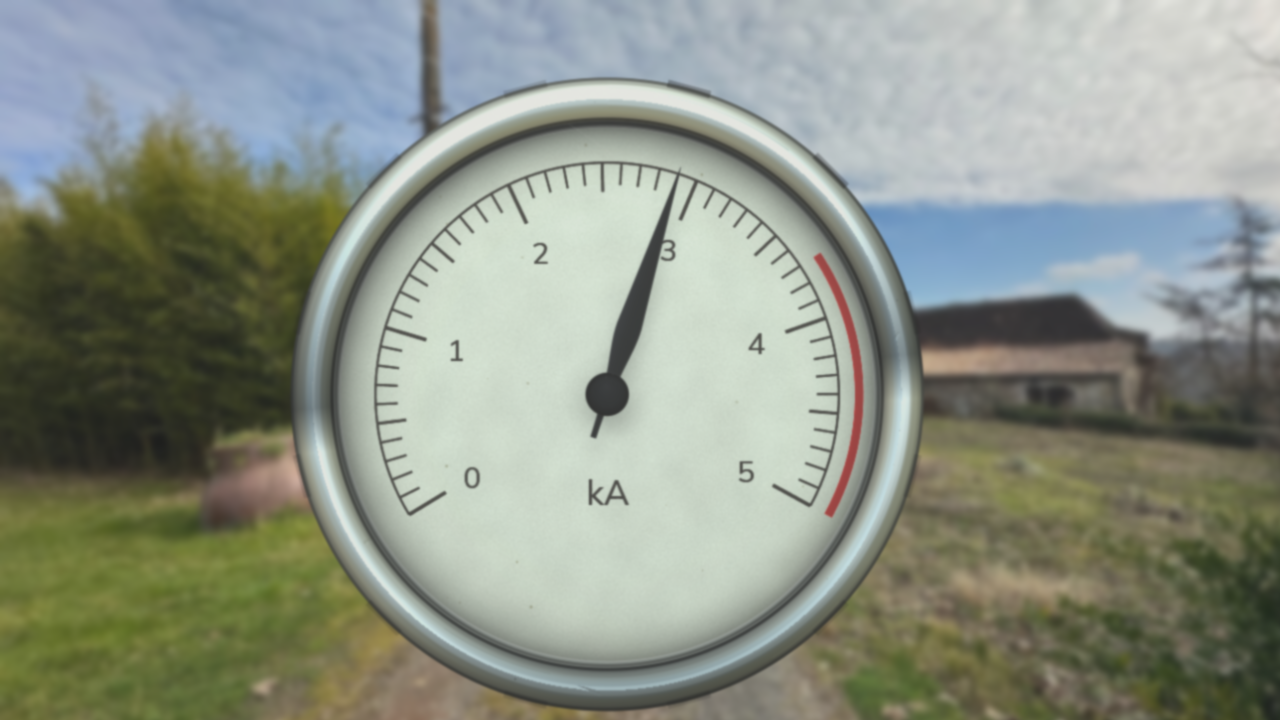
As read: 2.9kA
